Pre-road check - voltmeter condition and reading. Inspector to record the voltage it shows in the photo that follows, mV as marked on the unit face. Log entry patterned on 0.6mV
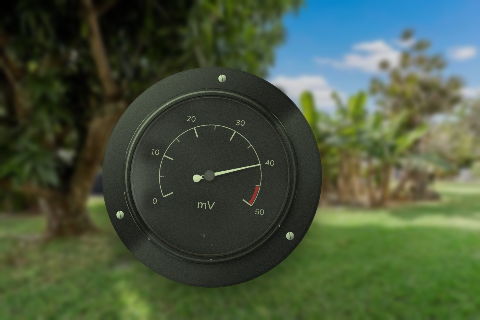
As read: 40mV
